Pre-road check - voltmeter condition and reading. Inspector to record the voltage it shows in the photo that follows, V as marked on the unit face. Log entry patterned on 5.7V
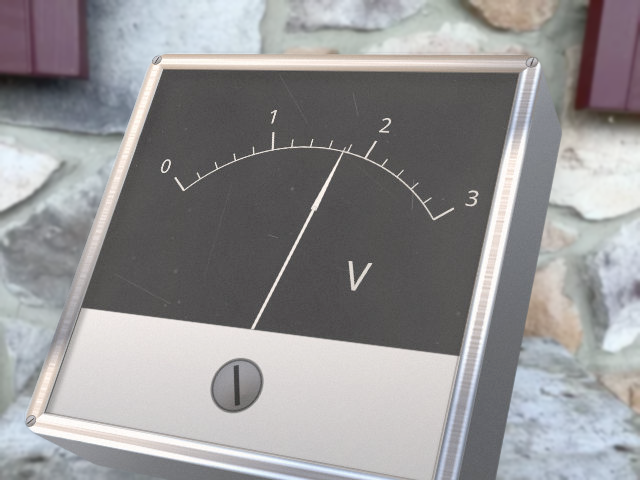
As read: 1.8V
